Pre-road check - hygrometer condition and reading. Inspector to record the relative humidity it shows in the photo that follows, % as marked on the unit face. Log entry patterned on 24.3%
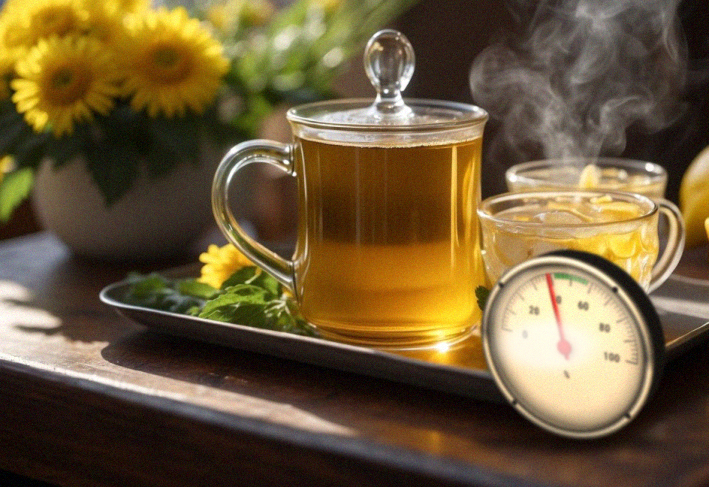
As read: 40%
